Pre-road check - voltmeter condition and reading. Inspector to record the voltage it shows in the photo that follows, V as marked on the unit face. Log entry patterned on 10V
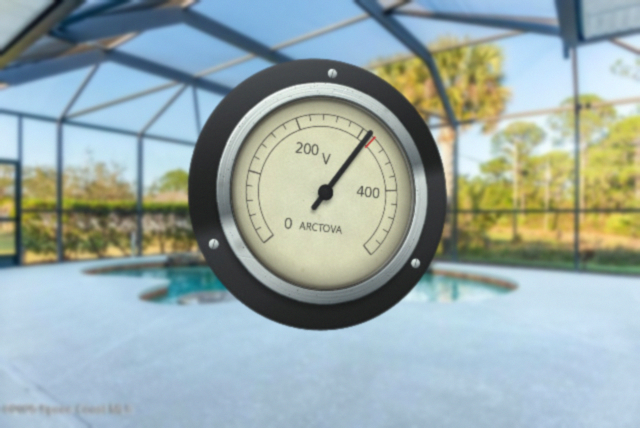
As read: 310V
